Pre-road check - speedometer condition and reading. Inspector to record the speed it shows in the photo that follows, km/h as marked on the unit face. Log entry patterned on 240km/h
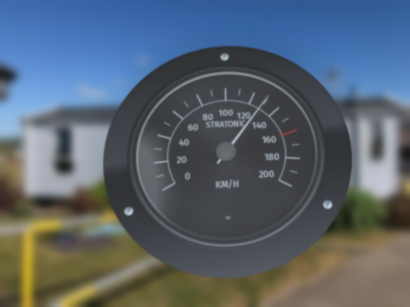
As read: 130km/h
